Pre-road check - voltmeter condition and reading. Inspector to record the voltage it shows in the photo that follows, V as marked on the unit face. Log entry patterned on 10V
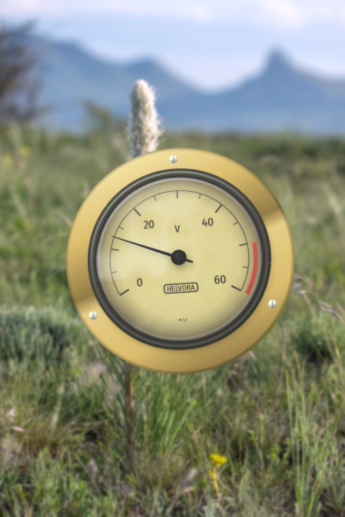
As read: 12.5V
